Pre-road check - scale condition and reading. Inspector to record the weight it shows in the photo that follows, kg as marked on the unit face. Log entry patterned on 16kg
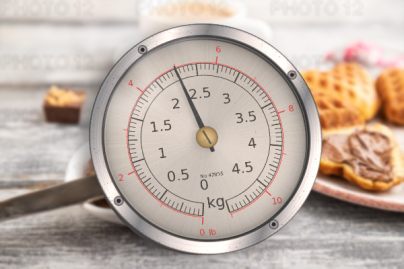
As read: 2.25kg
